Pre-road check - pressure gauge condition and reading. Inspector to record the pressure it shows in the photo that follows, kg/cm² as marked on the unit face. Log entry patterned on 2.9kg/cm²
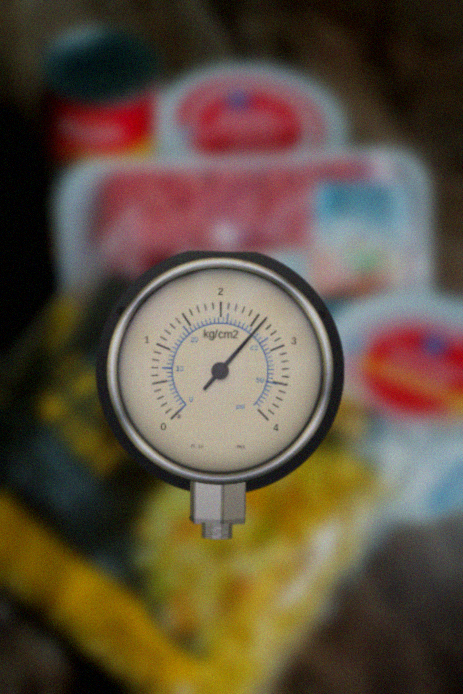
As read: 2.6kg/cm²
